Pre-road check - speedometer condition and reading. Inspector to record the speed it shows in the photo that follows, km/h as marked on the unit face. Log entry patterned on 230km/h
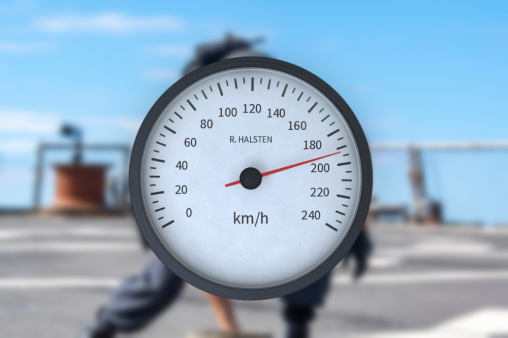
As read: 192.5km/h
